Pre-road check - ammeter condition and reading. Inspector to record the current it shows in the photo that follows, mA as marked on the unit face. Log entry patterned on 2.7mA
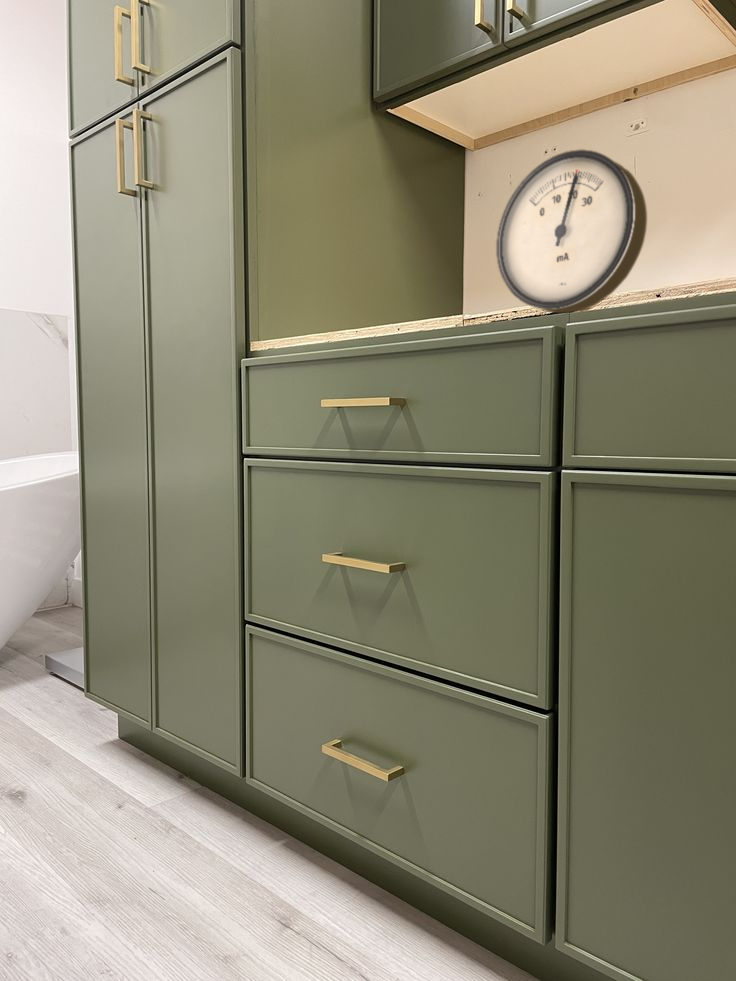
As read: 20mA
